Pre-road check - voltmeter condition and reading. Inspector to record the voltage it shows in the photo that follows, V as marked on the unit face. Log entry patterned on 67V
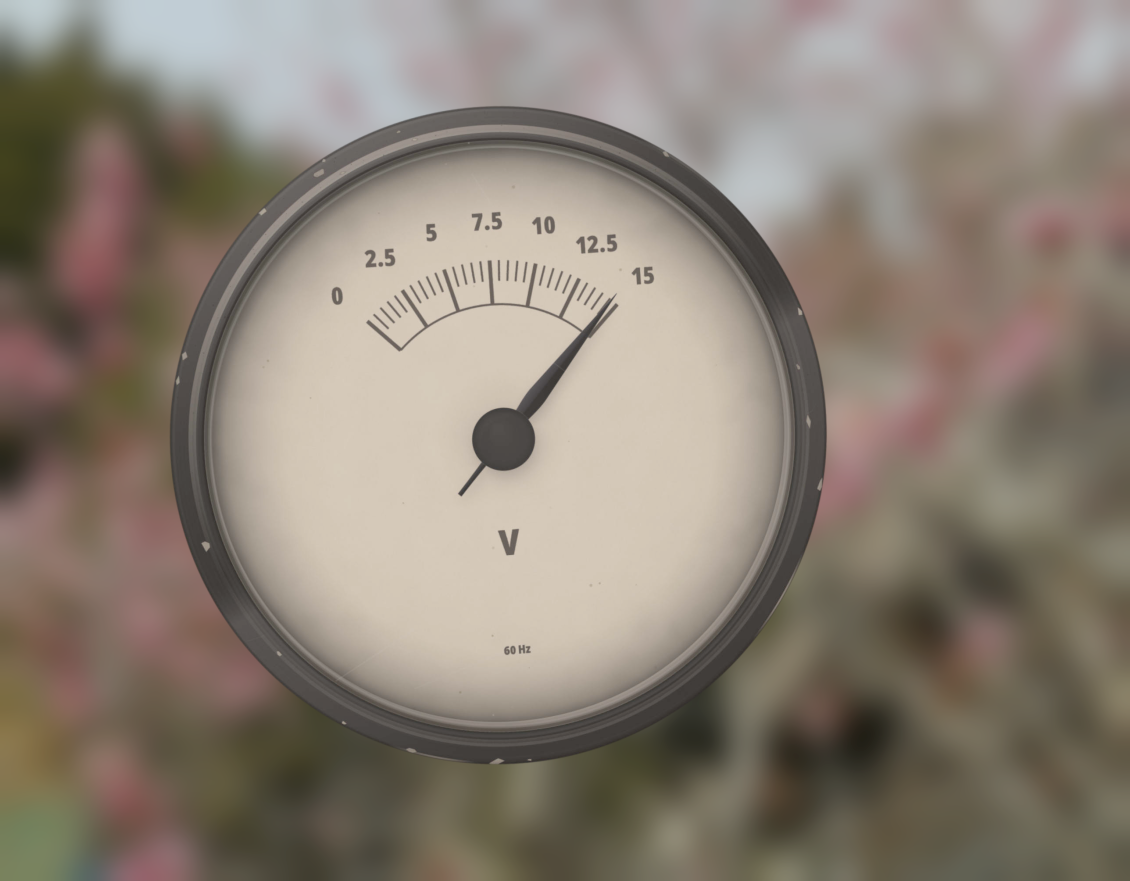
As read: 14.5V
